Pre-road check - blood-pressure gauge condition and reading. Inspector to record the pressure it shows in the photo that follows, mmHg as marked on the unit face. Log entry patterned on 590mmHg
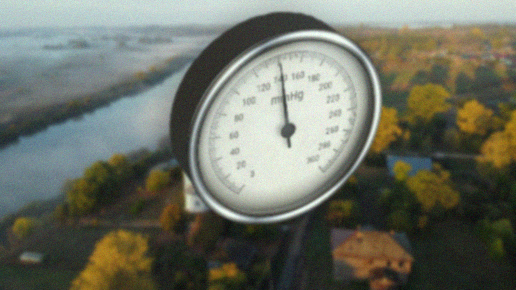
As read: 140mmHg
